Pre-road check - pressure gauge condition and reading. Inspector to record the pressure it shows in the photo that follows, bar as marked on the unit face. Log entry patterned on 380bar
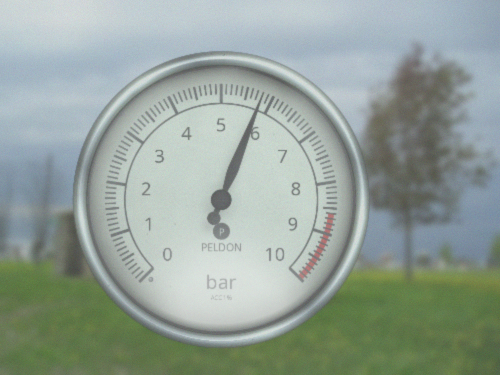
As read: 5.8bar
